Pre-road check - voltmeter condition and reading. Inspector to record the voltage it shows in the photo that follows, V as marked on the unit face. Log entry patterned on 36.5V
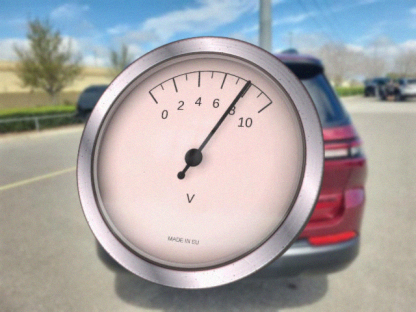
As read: 8V
